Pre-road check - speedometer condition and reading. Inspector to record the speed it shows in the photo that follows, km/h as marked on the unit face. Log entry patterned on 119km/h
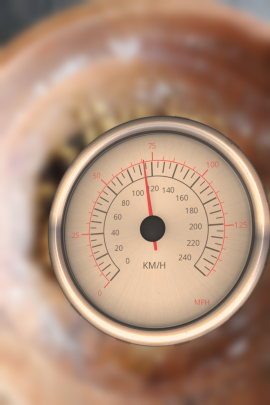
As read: 115km/h
